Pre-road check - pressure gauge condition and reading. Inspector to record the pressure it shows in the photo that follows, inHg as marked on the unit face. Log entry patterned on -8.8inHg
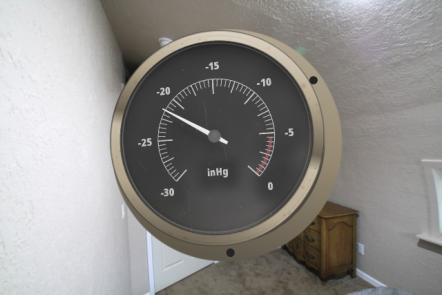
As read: -21.5inHg
